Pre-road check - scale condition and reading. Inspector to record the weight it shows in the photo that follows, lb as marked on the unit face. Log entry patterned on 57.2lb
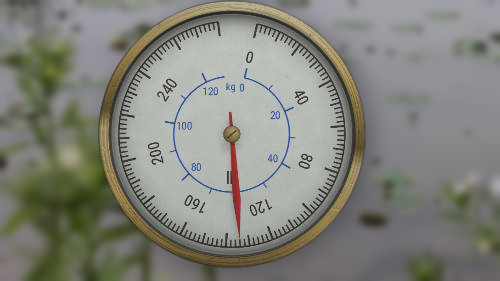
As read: 134lb
